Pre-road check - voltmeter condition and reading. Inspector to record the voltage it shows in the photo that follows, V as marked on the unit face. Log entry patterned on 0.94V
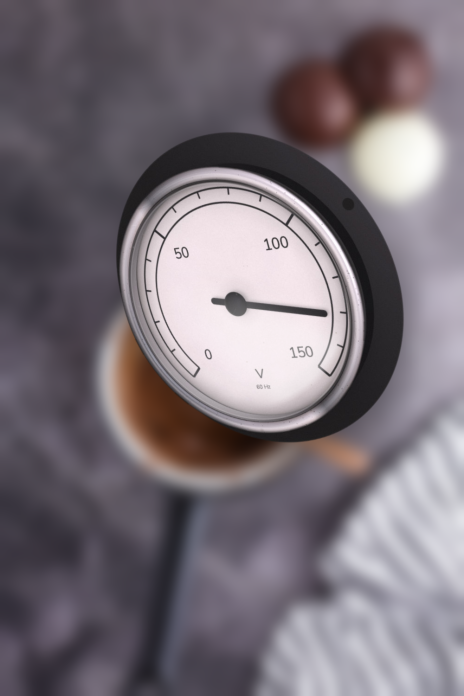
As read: 130V
